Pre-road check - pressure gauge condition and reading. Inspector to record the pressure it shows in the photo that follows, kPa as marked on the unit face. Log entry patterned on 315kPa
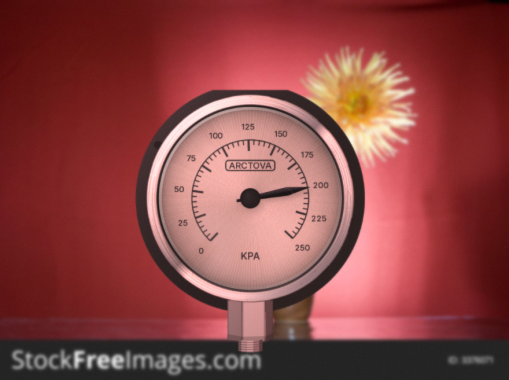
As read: 200kPa
